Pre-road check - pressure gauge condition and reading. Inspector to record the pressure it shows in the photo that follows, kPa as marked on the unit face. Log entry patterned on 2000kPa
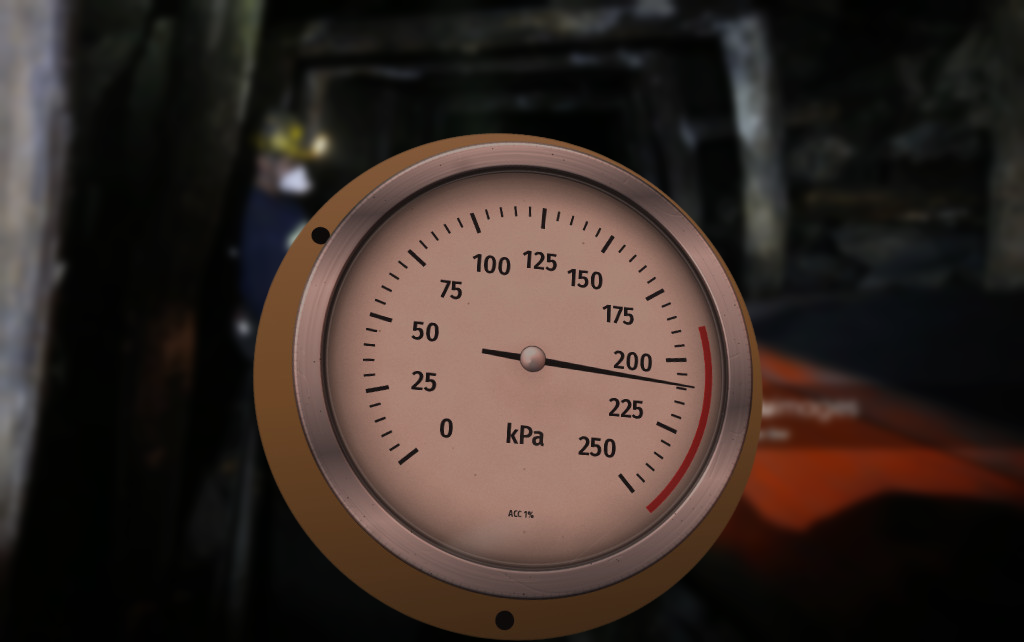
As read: 210kPa
